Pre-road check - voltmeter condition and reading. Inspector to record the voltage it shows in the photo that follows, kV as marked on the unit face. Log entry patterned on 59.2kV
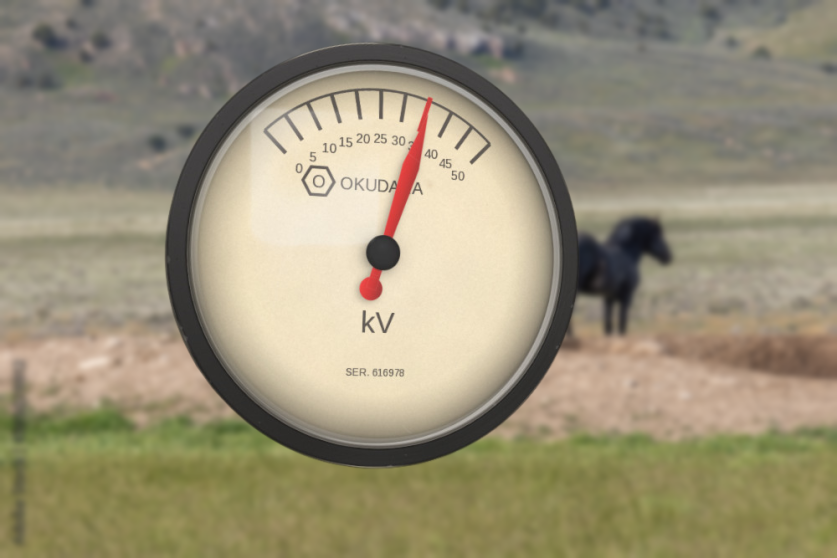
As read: 35kV
